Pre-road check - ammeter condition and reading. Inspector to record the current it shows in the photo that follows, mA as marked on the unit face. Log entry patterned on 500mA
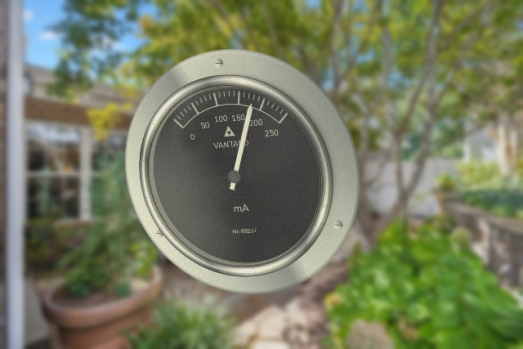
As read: 180mA
